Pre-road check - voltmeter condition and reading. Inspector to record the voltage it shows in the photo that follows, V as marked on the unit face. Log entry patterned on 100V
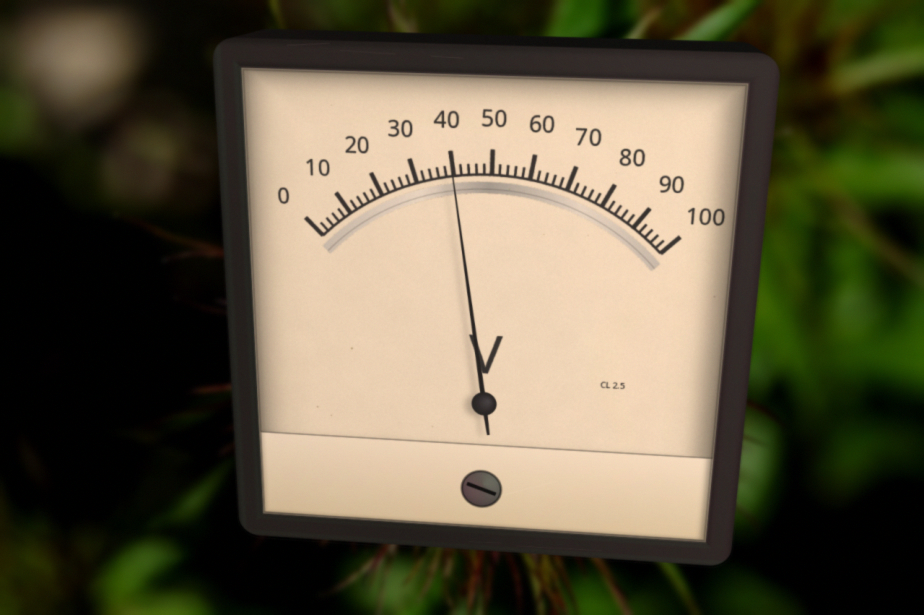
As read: 40V
